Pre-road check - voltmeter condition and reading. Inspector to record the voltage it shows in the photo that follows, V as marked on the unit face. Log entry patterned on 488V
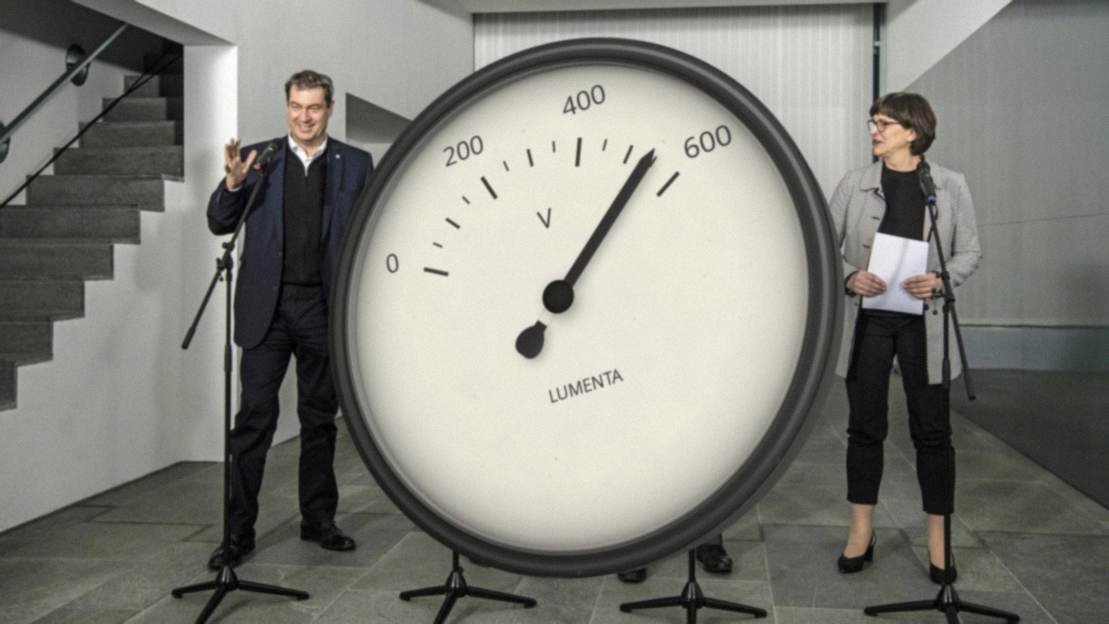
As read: 550V
